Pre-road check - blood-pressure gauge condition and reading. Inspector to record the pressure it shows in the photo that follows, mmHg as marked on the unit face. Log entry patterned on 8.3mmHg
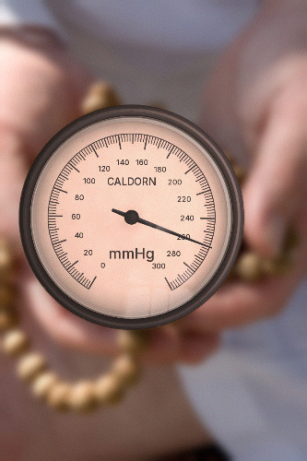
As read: 260mmHg
